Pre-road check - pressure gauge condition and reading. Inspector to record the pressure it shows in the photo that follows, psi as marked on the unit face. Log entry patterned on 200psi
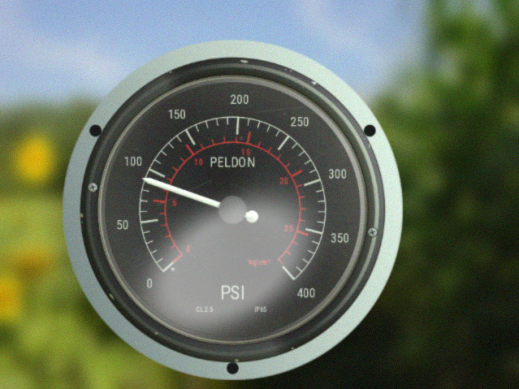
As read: 90psi
